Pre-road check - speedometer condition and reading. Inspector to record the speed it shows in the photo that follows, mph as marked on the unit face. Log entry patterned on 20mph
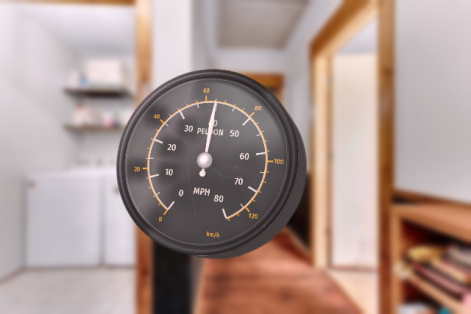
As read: 40mph
